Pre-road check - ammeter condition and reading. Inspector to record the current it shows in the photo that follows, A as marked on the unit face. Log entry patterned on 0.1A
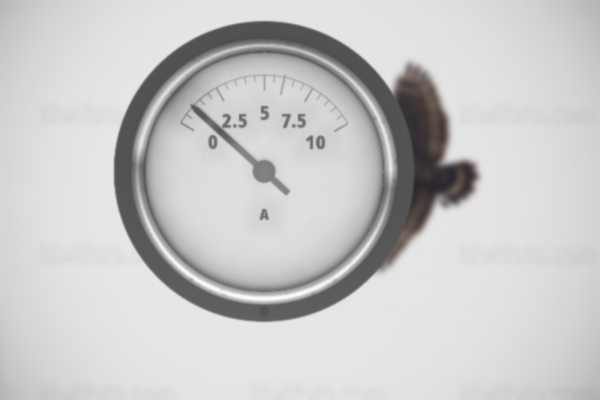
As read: 1A
